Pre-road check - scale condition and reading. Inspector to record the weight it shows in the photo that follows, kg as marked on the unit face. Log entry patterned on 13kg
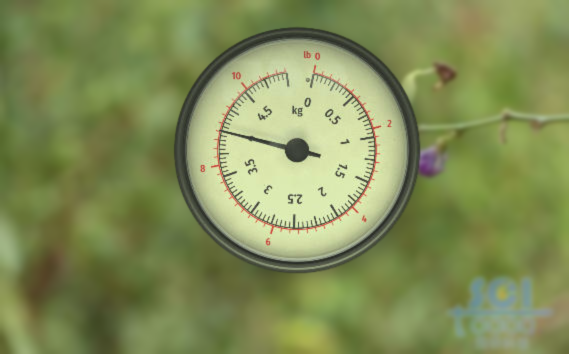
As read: 4kg
